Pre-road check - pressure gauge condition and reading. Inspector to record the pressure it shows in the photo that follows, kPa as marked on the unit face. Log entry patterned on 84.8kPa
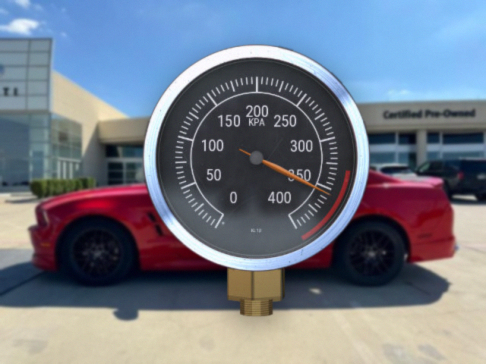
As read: 355kPa
